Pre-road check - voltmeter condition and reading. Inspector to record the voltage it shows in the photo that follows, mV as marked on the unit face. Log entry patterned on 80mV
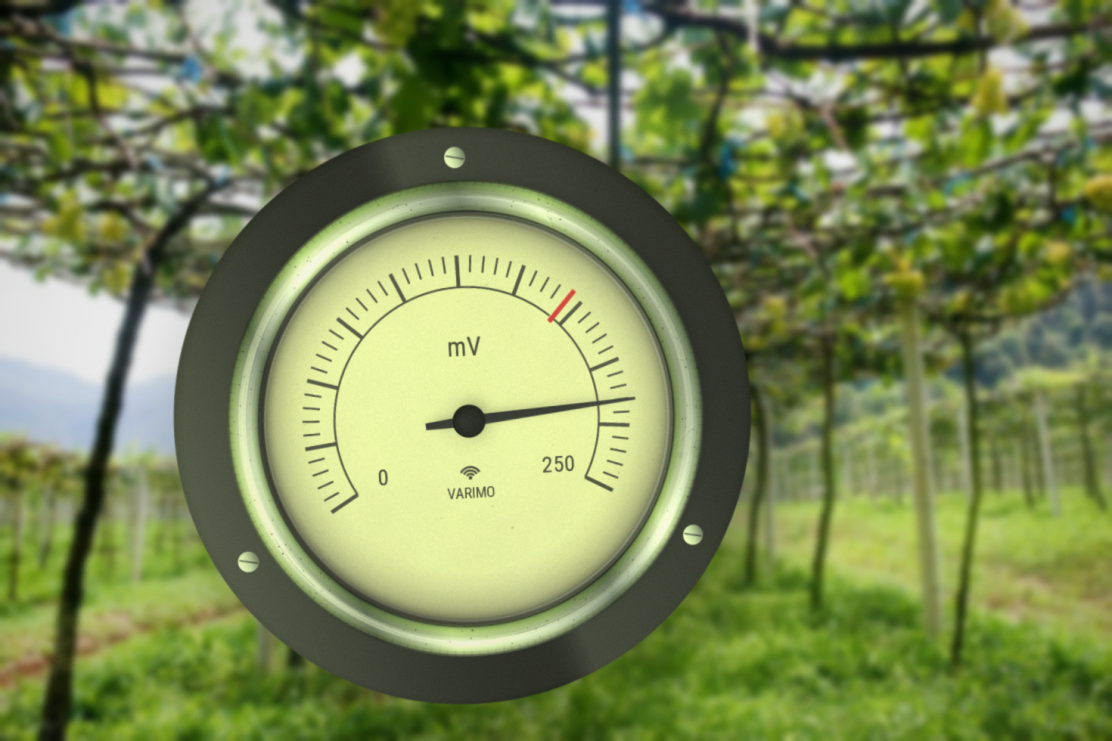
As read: 215mV
